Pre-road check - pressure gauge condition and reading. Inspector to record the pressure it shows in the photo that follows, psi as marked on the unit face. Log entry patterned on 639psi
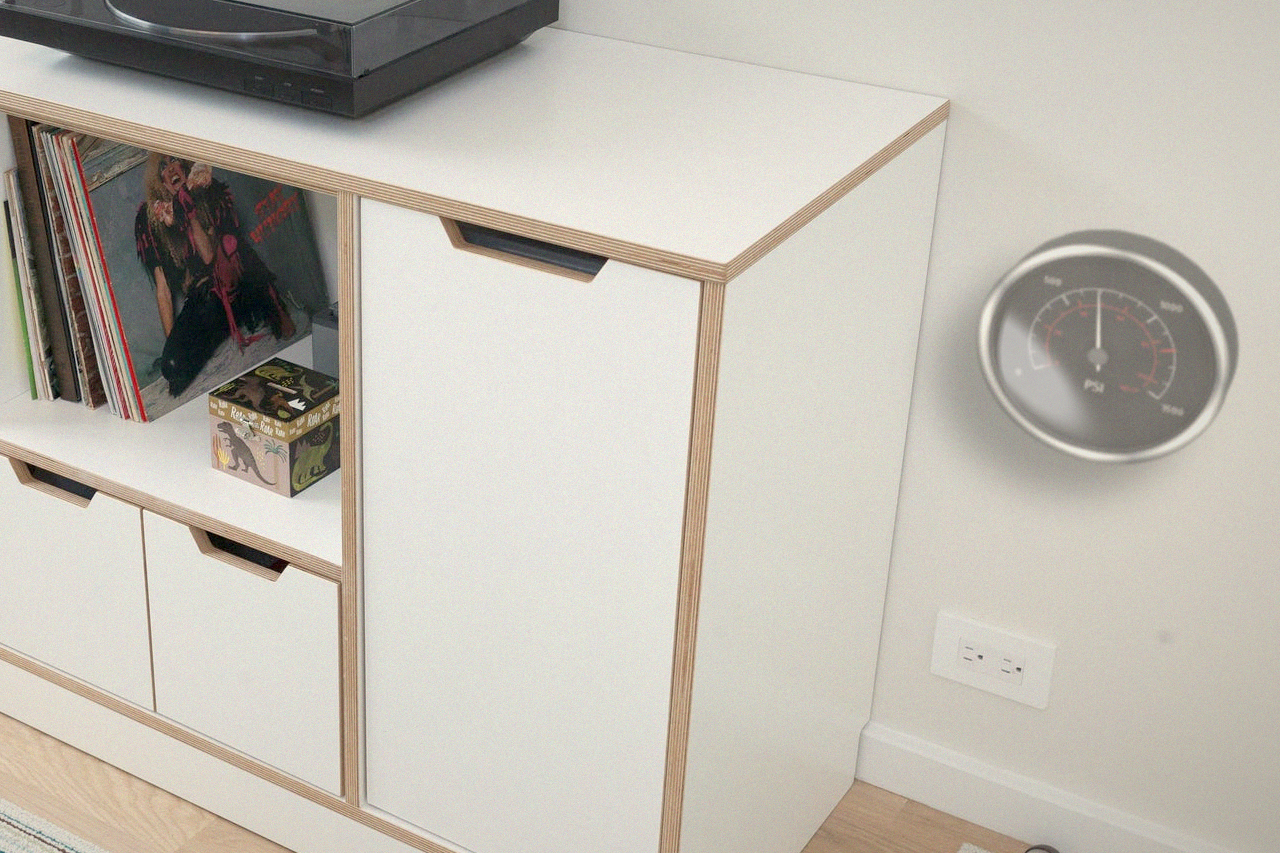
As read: 700psi
